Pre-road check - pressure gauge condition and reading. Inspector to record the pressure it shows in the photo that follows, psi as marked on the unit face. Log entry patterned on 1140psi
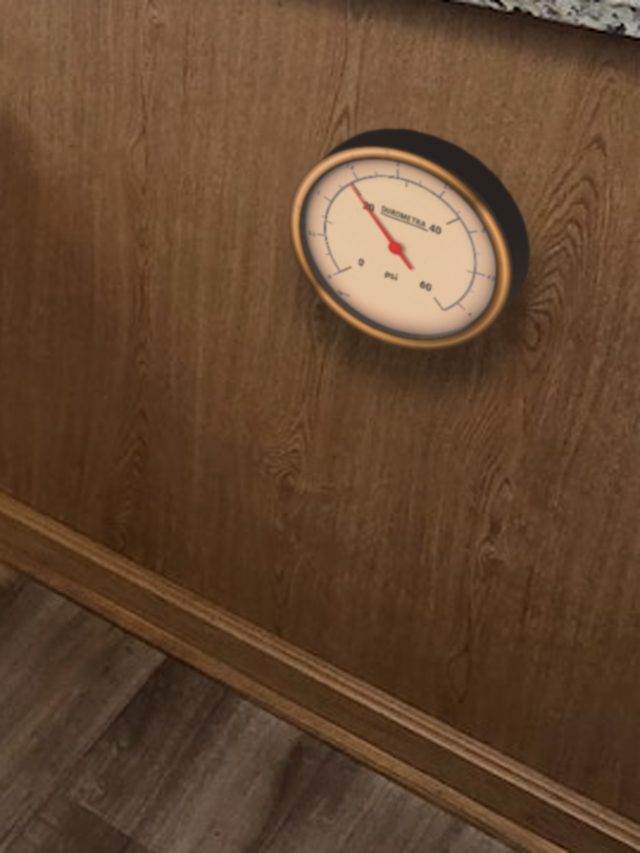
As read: 20psi
